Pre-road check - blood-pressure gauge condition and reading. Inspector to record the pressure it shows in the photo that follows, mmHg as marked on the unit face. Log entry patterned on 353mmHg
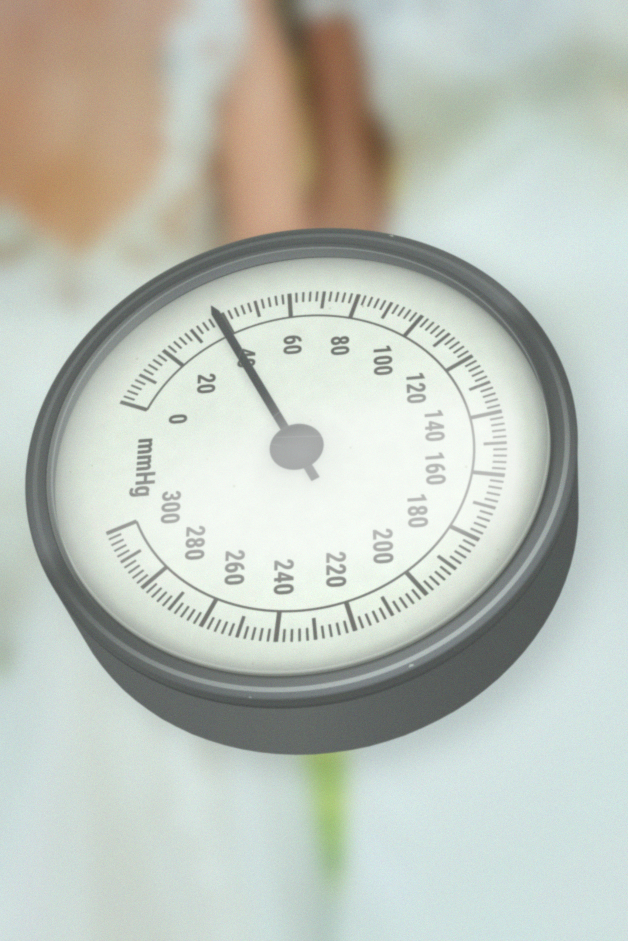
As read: 38mmHg
